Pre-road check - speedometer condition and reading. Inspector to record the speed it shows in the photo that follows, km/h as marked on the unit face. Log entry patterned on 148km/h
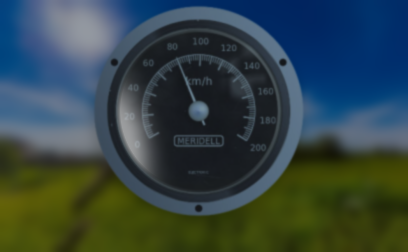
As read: 80km/h
